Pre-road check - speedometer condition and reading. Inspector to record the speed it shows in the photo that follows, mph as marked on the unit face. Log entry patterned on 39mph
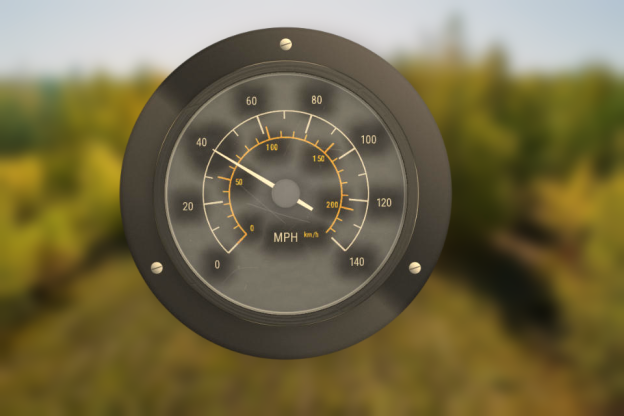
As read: 40mph
